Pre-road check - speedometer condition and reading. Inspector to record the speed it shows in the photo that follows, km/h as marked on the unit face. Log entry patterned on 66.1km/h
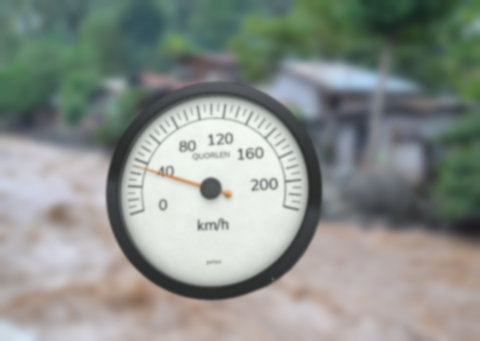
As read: 35km/h
